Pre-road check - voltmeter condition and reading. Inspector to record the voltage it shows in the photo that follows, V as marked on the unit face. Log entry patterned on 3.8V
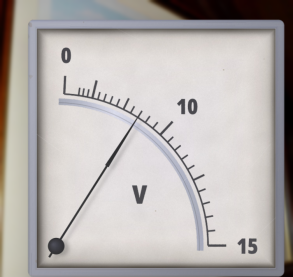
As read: 8.5V
